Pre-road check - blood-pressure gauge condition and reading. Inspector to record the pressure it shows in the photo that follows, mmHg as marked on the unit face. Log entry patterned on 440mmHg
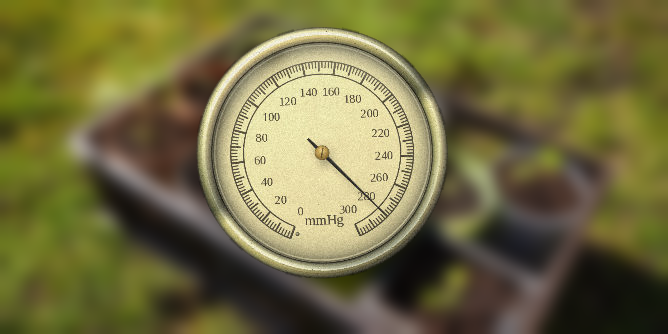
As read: 280mmHg
